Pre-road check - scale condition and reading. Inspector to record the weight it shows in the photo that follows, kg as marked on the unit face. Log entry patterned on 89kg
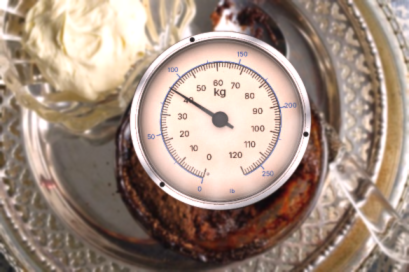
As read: 40kg
